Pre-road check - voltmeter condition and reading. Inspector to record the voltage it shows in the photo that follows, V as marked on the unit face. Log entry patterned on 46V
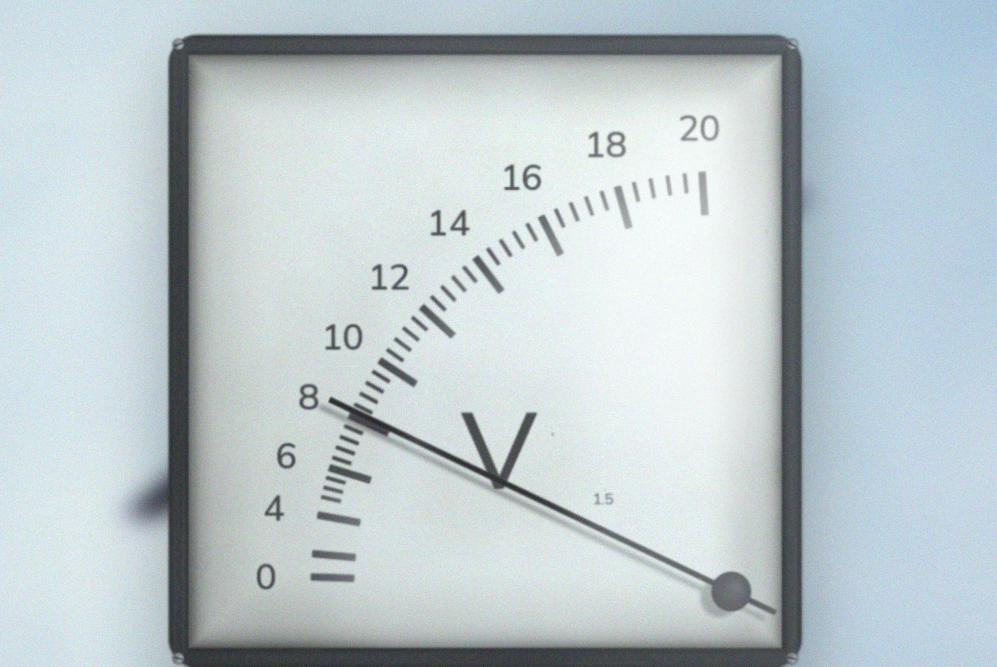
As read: 8.2V
